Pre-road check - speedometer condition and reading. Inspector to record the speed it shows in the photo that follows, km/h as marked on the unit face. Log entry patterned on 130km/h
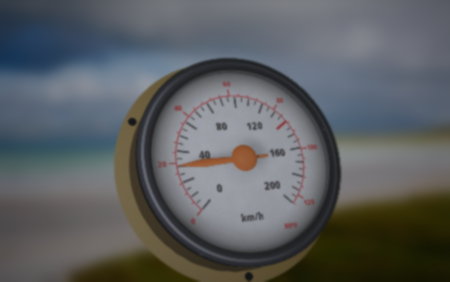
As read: 30km/h
